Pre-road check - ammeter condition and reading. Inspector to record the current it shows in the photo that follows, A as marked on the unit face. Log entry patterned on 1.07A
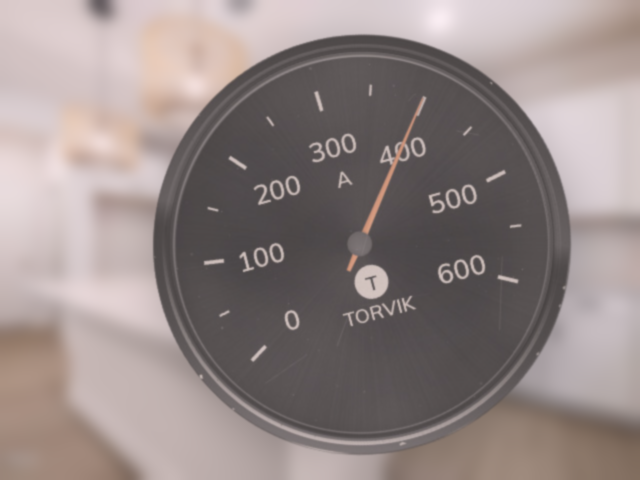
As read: 400A
